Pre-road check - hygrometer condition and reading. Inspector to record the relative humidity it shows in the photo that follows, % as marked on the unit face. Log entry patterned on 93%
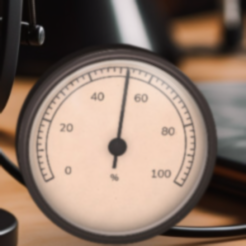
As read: 52%
